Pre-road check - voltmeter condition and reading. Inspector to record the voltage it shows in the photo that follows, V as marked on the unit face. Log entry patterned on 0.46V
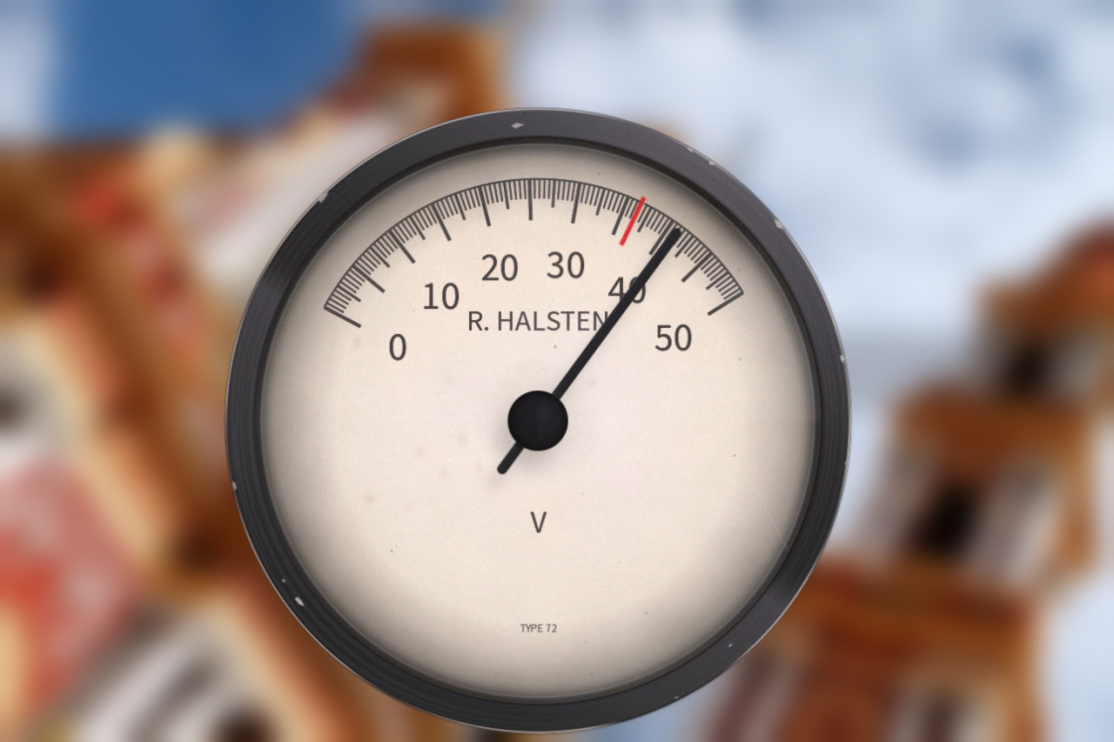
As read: 41V
